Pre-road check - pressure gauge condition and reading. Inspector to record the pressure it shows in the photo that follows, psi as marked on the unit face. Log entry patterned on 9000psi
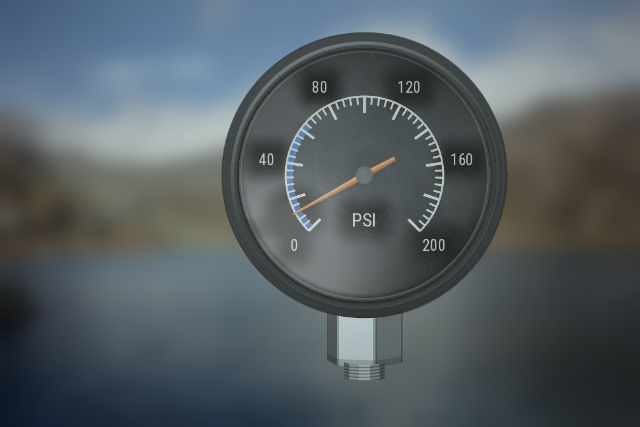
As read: 12psi
